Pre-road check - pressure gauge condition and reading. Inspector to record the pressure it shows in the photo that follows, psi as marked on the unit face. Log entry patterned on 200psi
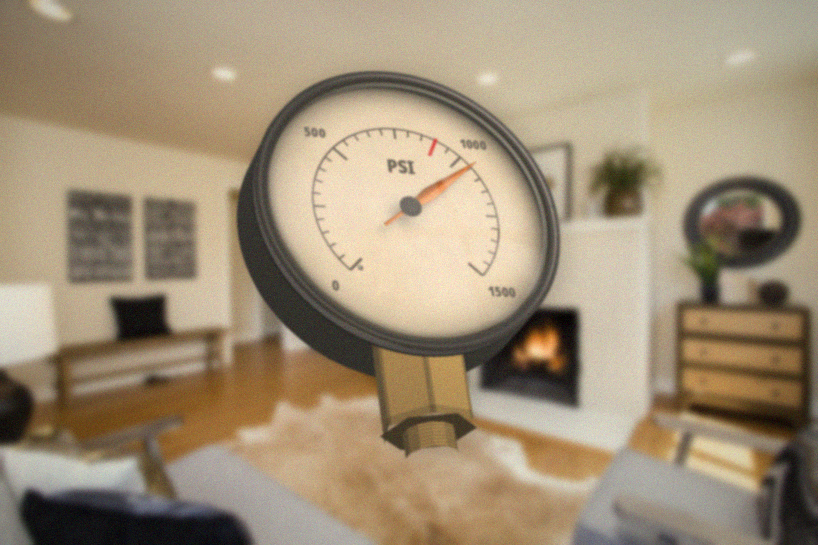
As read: 1050psi
